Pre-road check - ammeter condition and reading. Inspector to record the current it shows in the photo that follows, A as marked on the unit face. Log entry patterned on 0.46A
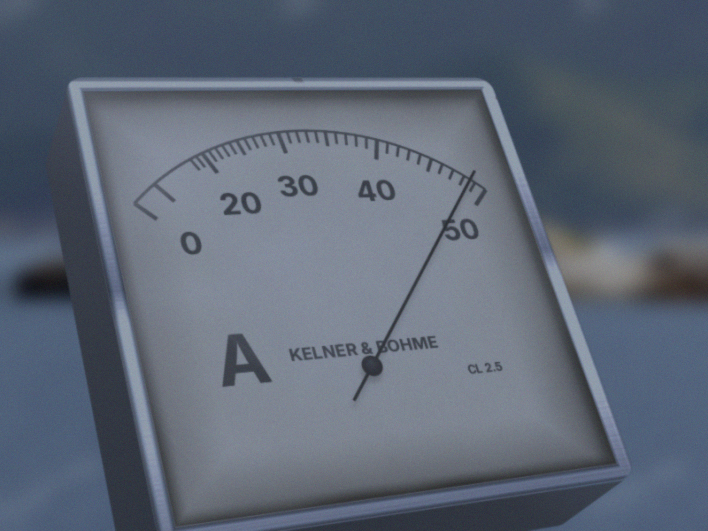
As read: 48.5A
